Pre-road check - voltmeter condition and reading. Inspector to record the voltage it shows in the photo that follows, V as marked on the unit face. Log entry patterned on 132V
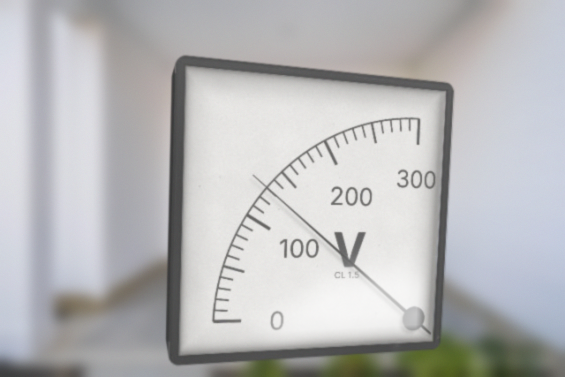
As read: 130V
